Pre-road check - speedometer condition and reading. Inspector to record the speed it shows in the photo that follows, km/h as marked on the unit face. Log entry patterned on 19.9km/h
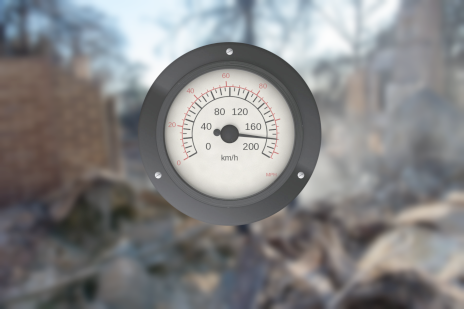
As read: 180km/h
